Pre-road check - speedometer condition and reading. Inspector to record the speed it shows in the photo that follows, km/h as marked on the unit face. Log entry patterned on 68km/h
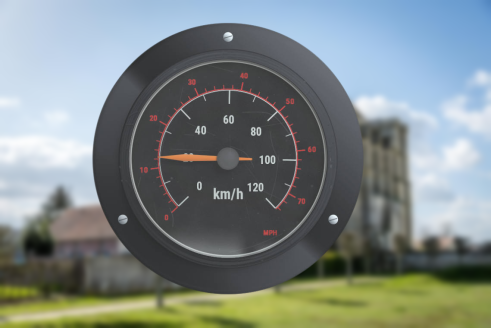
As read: 20km/h
